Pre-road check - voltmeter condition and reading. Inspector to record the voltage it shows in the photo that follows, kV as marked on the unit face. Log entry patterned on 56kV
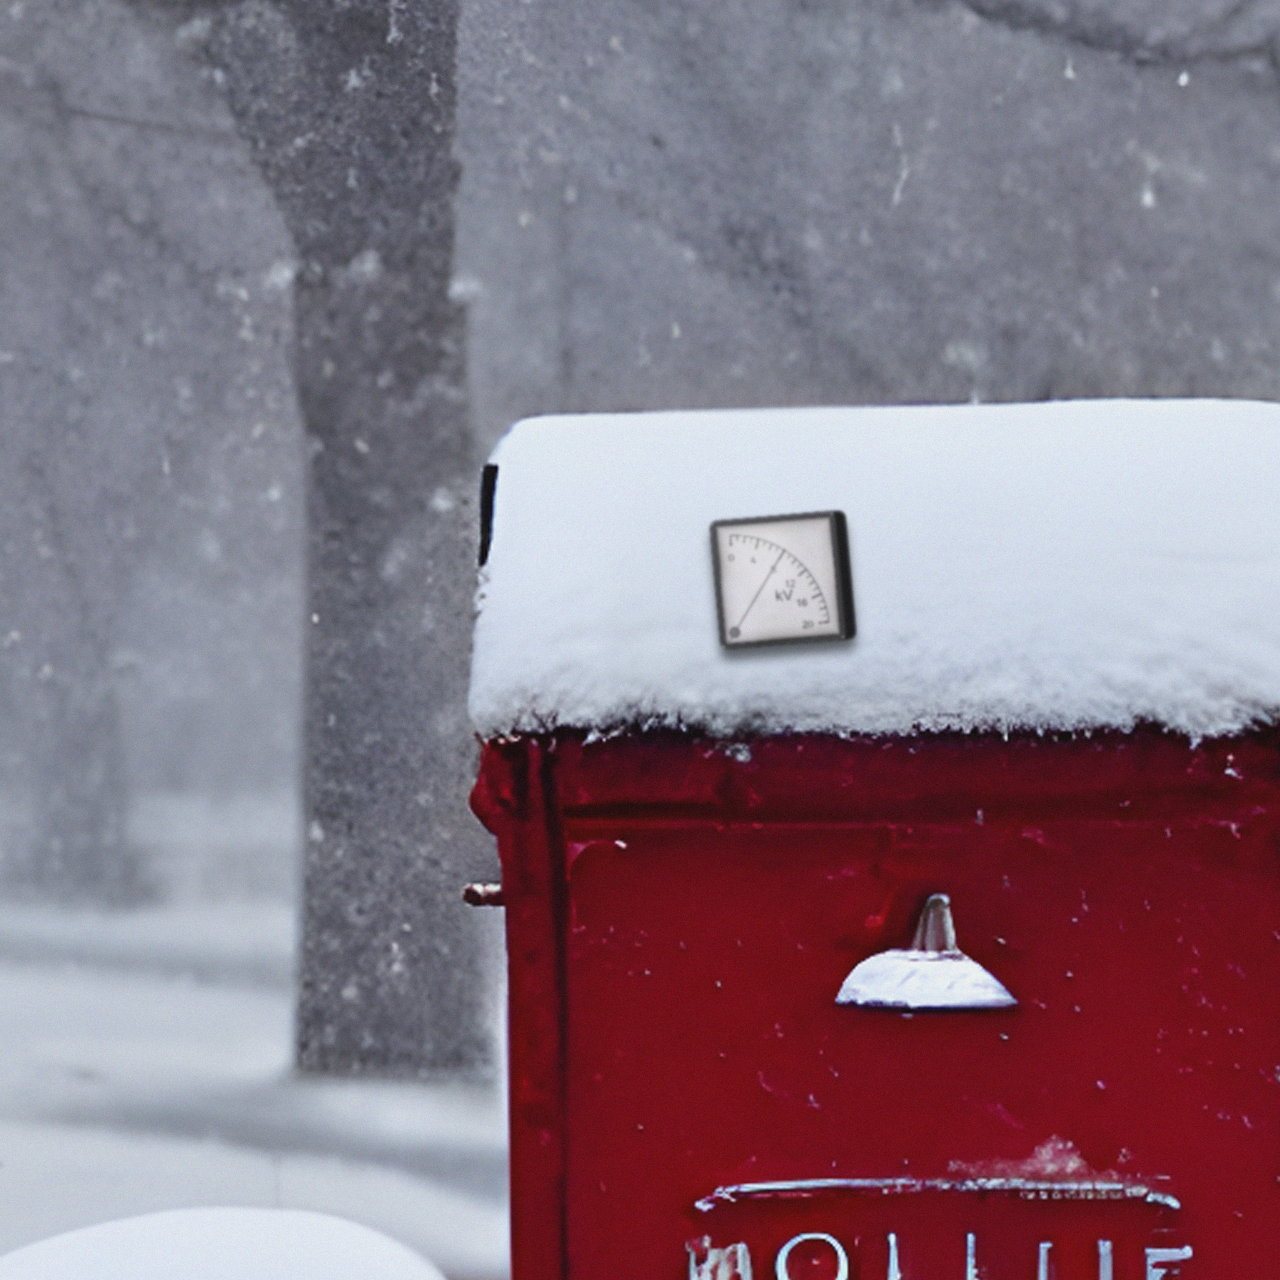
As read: 8kV
